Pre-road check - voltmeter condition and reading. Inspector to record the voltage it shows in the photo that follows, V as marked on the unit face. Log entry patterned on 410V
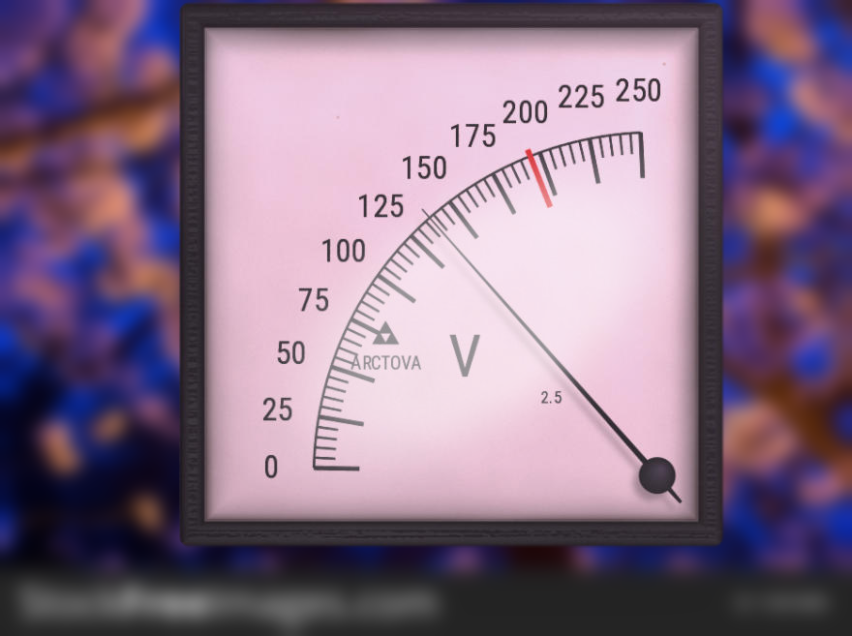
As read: 137.5V
